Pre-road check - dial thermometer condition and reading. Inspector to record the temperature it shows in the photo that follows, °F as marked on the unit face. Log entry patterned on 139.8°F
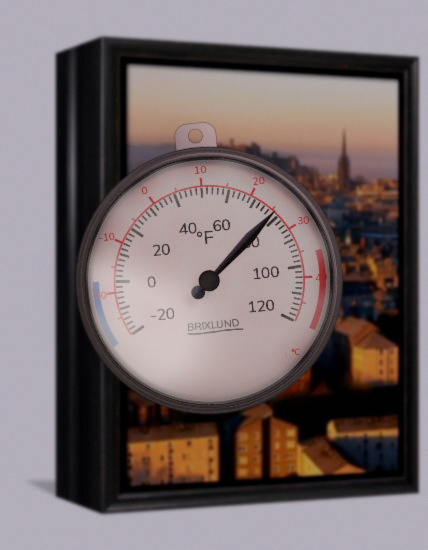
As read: 78°F
